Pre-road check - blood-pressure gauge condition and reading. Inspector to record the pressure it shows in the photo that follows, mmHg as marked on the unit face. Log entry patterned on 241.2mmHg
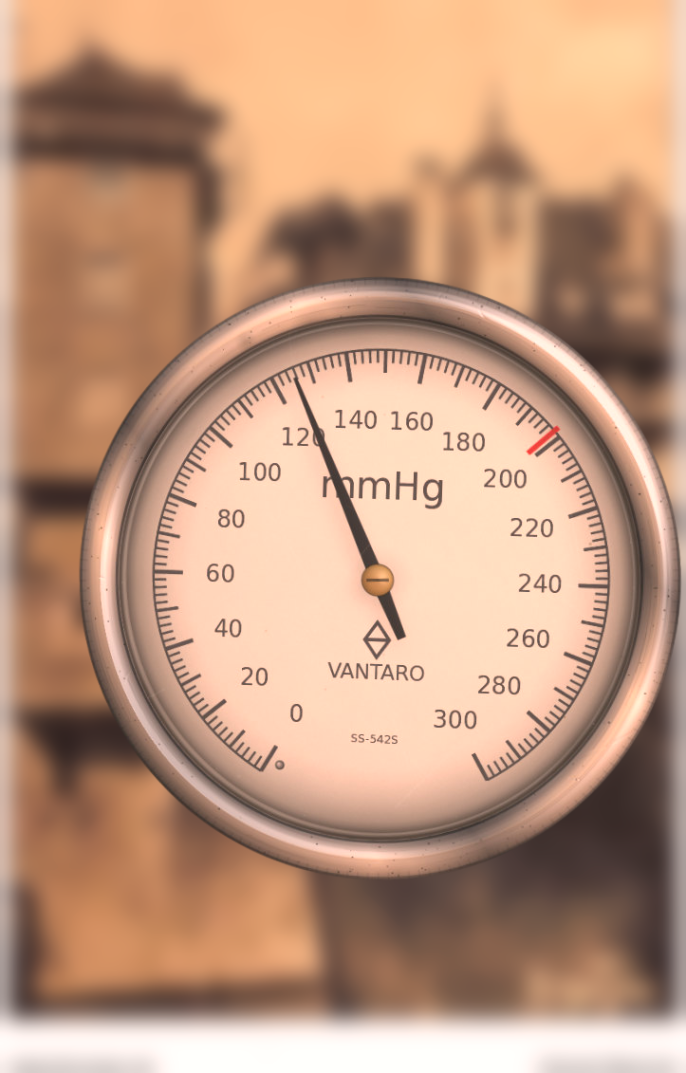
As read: 126mmHg
